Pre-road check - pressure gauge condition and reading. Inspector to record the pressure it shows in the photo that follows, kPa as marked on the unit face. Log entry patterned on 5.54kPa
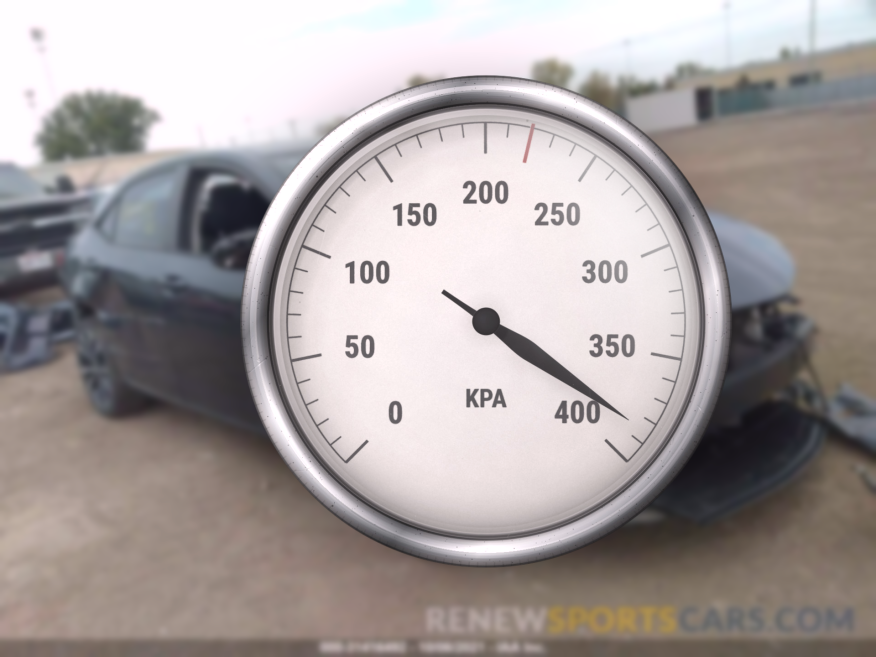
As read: 385kPa
